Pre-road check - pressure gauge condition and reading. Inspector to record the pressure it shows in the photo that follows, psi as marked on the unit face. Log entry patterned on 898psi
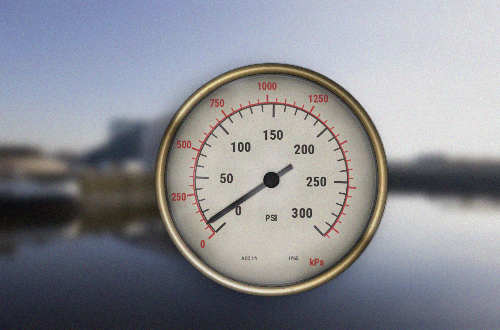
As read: 10psi
